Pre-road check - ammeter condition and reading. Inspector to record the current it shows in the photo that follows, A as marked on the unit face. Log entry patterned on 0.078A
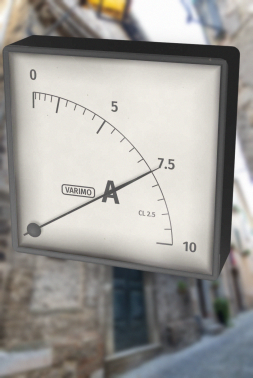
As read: 7.5A
